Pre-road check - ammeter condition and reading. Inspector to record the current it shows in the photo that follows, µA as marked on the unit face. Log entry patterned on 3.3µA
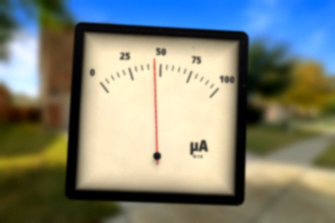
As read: 45µA
